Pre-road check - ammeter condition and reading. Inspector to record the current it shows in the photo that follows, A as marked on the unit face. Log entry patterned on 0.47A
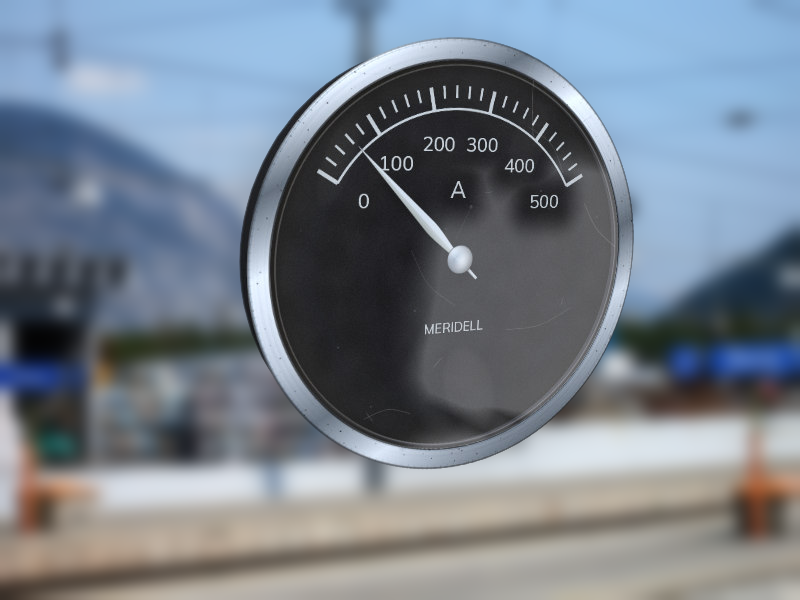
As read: 60A
